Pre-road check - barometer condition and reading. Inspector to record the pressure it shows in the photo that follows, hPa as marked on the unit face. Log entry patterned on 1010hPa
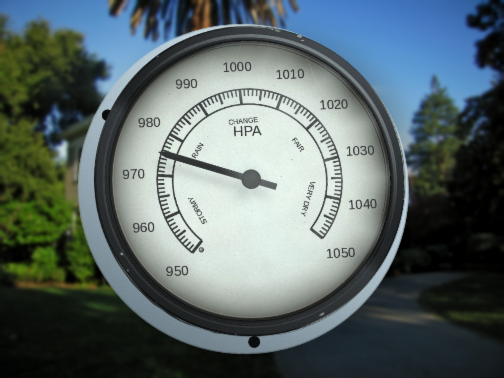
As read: 975hPa
